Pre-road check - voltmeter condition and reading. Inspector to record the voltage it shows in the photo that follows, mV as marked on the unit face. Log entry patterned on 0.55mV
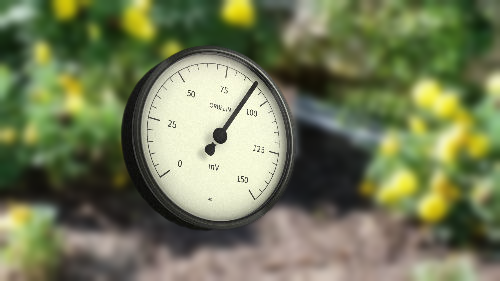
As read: 90mV
